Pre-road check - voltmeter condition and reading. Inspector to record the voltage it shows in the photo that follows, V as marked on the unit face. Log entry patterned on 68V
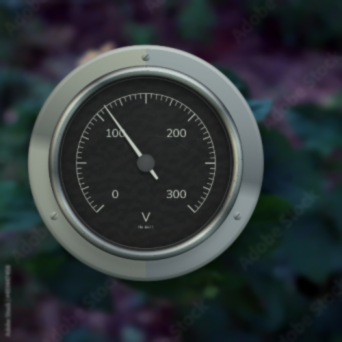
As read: 110V
